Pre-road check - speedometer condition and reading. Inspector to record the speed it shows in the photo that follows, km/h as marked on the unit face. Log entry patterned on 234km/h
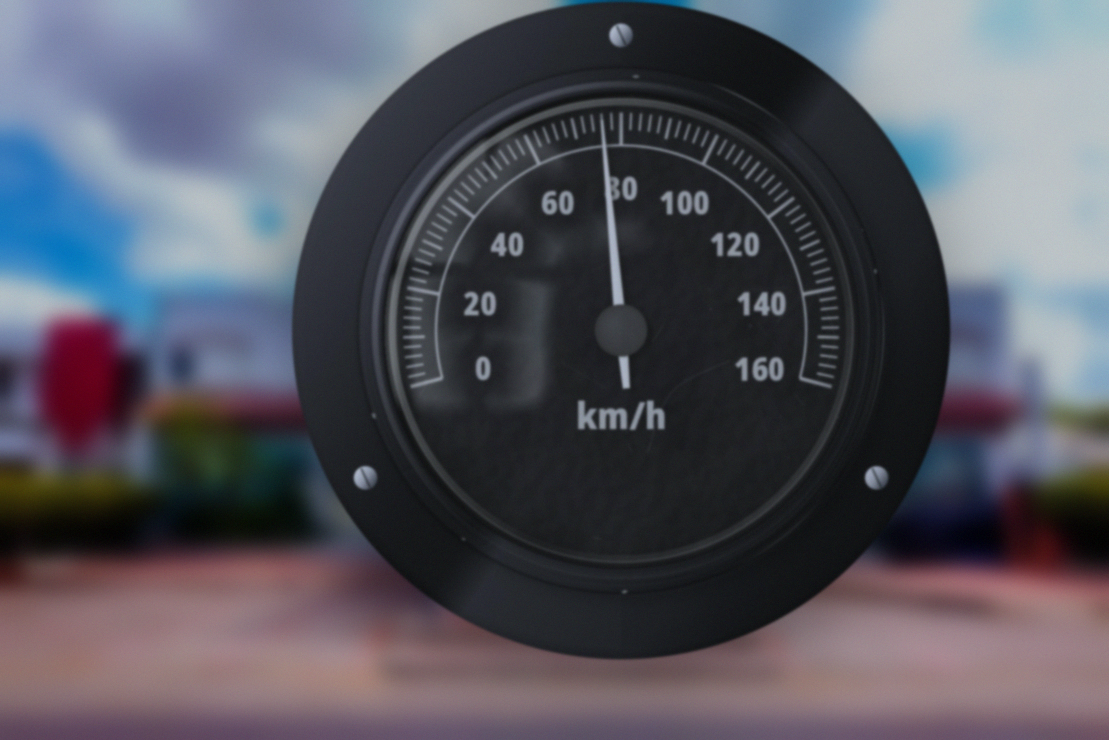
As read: 76km/h
